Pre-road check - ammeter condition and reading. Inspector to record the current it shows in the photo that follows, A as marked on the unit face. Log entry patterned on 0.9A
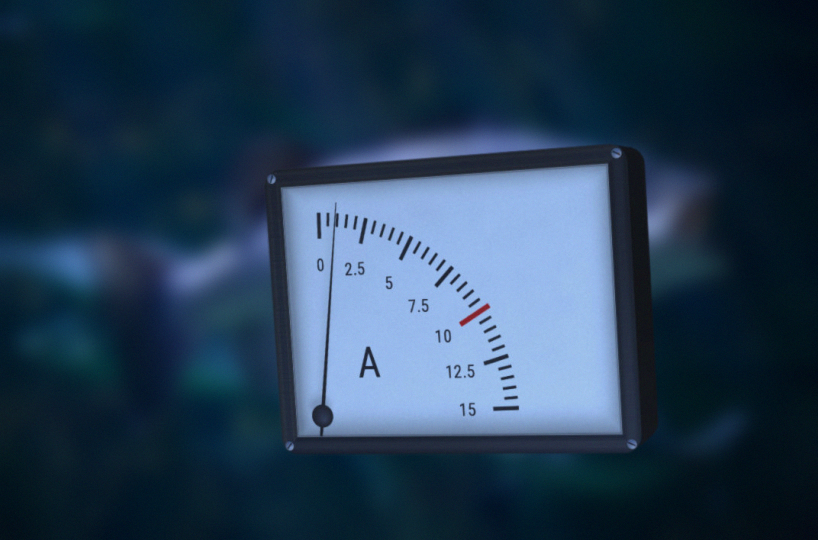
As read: 1A
